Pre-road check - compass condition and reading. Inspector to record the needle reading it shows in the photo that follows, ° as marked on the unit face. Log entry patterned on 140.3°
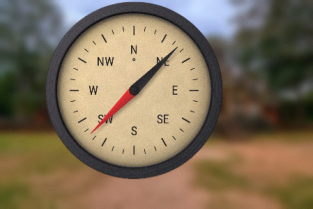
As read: 225°
